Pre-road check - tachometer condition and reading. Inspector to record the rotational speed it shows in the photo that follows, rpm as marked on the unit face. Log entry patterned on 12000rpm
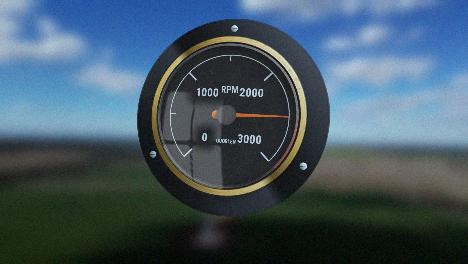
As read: 2500rpm
